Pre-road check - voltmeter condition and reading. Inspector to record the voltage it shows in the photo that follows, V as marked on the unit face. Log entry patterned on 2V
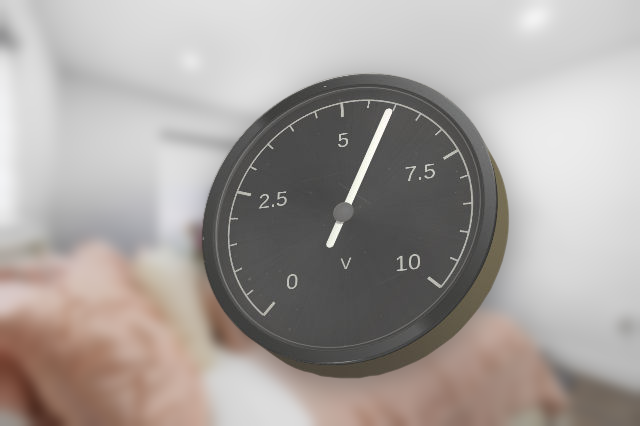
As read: 6V
